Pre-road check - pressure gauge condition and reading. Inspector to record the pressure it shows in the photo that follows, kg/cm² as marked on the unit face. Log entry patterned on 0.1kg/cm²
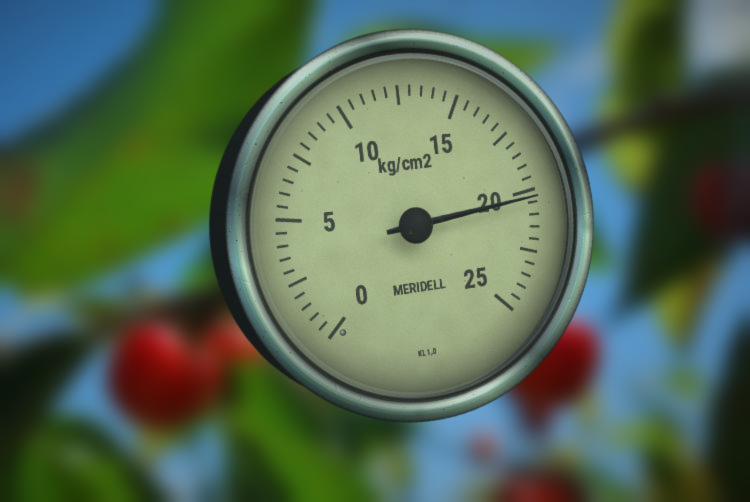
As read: 20.25kg/cm²
